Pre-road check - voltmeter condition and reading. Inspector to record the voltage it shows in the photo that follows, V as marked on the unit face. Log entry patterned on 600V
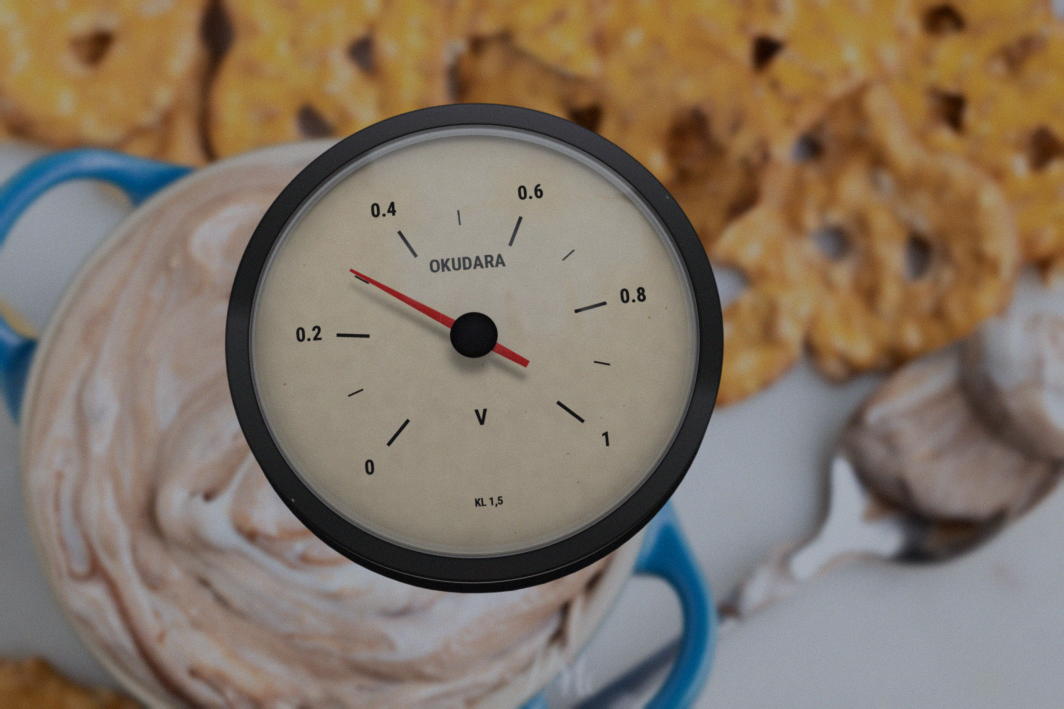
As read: 0.3V
